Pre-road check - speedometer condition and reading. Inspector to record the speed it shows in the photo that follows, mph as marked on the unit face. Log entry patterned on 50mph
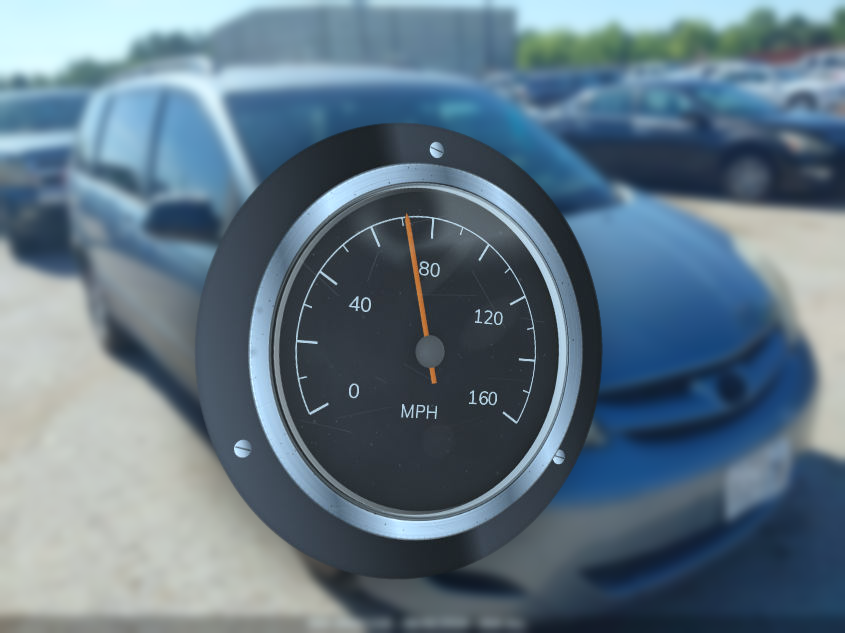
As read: 70mph
